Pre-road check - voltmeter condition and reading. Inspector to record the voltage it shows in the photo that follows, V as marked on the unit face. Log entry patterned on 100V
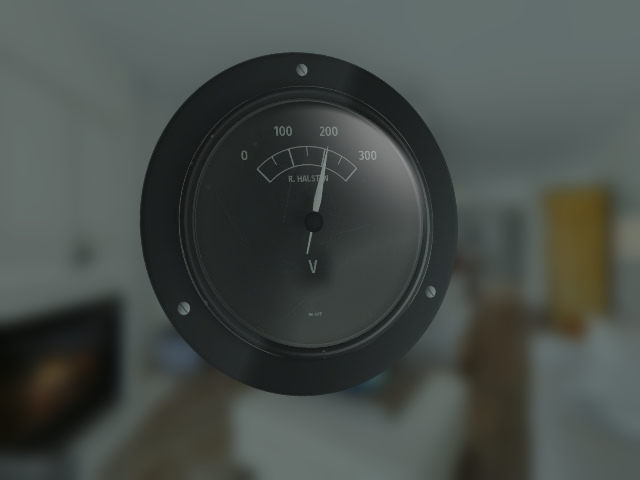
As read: 200V
